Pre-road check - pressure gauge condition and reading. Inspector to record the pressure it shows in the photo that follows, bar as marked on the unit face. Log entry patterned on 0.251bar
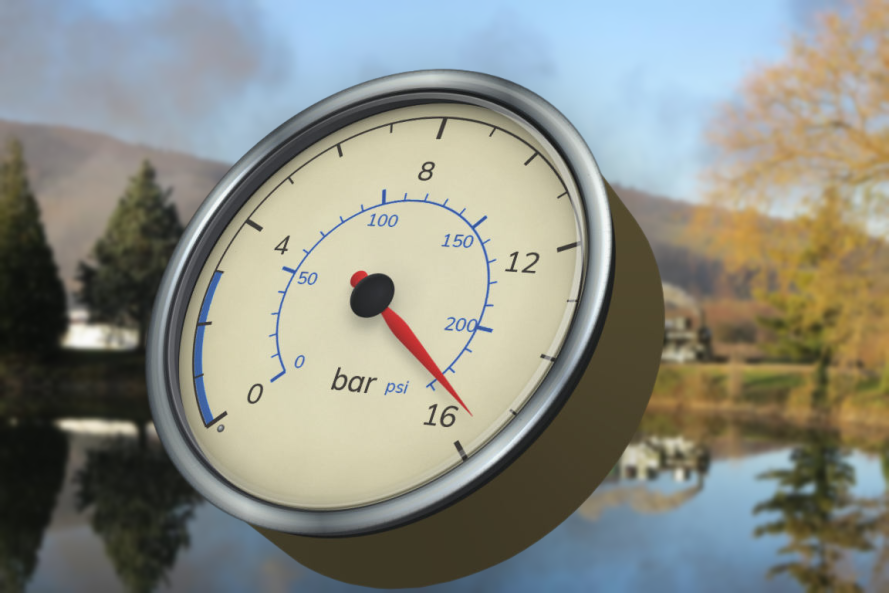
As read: 15.5bar
